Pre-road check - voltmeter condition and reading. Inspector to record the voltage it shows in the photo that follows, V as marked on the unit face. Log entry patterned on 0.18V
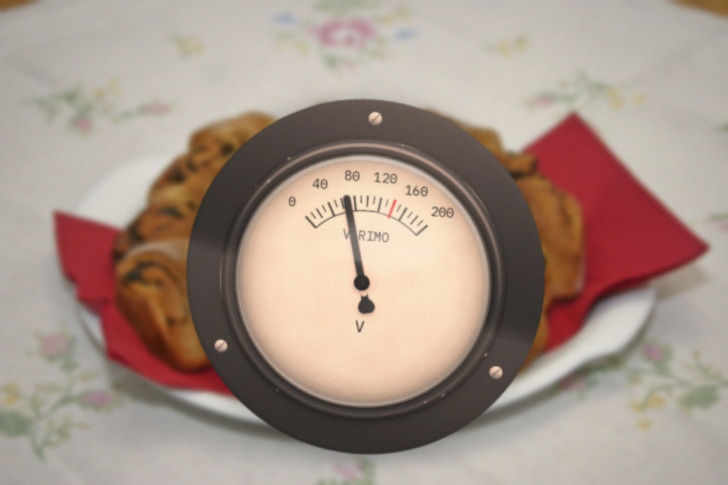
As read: 70V
